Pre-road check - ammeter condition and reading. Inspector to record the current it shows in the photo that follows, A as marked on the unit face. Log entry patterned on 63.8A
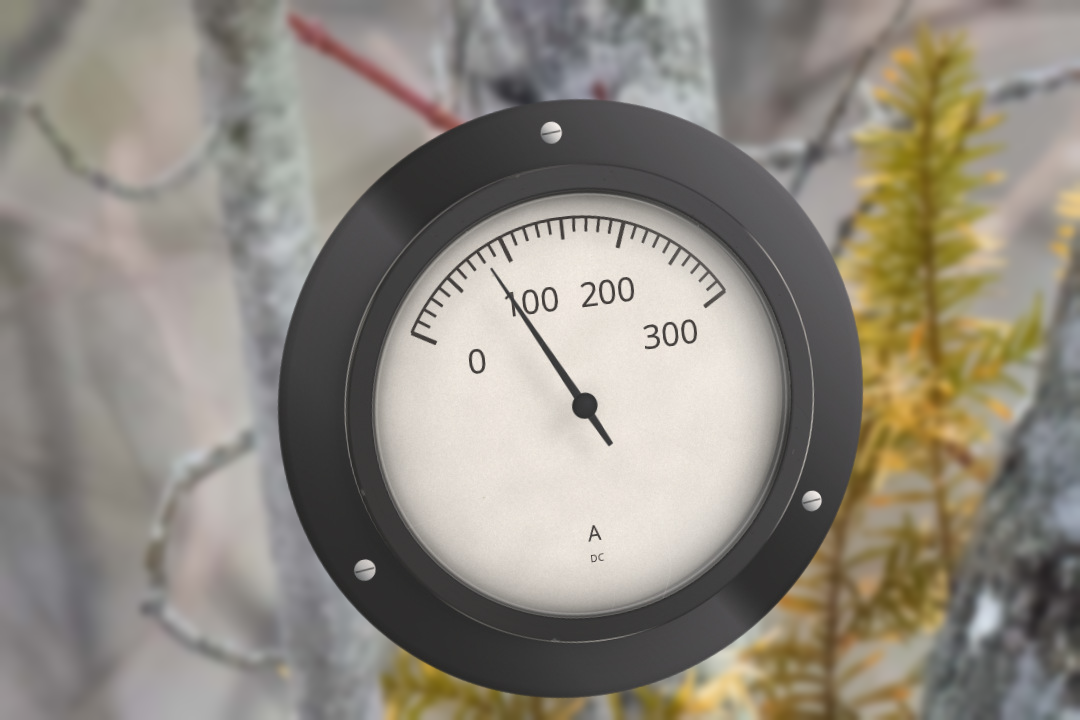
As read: 80A
